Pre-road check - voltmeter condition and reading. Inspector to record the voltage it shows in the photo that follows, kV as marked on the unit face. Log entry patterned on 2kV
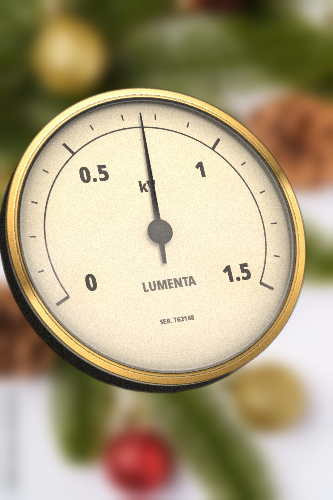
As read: 0.75kV
